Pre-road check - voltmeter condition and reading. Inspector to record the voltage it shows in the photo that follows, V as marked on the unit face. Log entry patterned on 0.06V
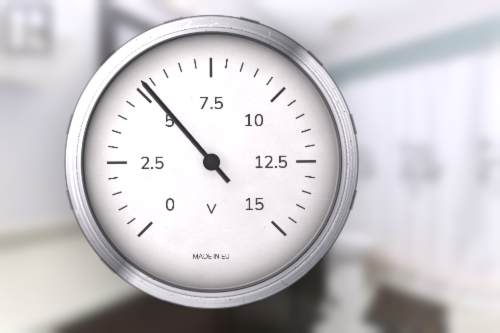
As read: 5.25V
